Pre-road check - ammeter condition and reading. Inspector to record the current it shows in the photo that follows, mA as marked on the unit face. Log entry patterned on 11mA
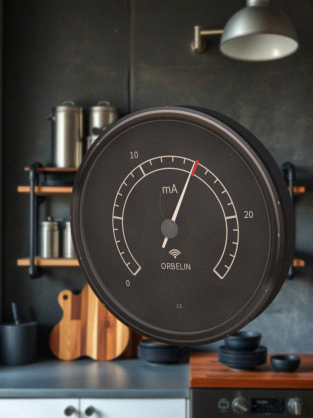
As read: 15mA
